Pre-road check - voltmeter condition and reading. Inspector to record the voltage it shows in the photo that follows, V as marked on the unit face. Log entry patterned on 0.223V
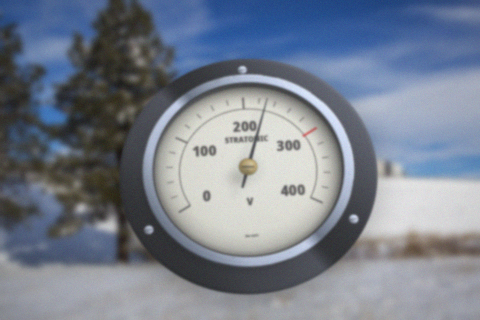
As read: 230V
